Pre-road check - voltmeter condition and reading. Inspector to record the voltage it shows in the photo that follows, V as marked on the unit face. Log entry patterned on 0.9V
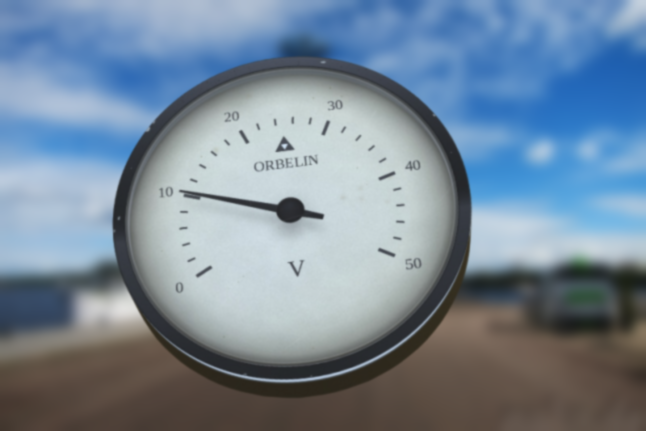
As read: 10V
